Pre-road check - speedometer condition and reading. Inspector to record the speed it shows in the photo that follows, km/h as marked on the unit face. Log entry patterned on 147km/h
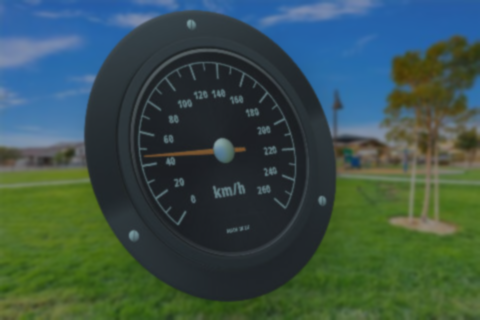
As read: 45km/h
